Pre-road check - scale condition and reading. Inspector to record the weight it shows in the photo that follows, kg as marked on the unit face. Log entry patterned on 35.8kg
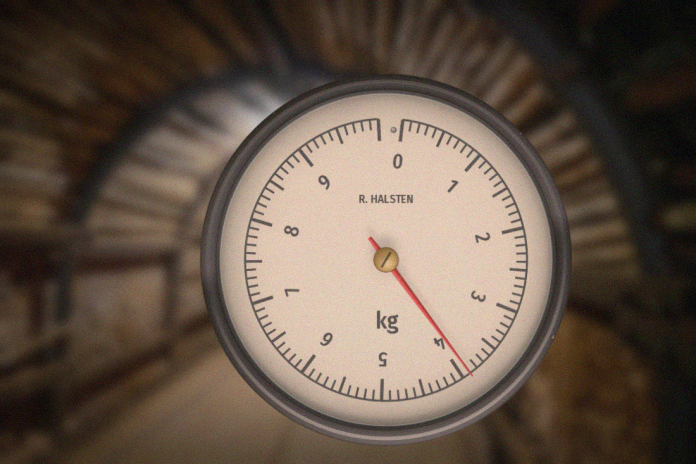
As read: 3.9kg
